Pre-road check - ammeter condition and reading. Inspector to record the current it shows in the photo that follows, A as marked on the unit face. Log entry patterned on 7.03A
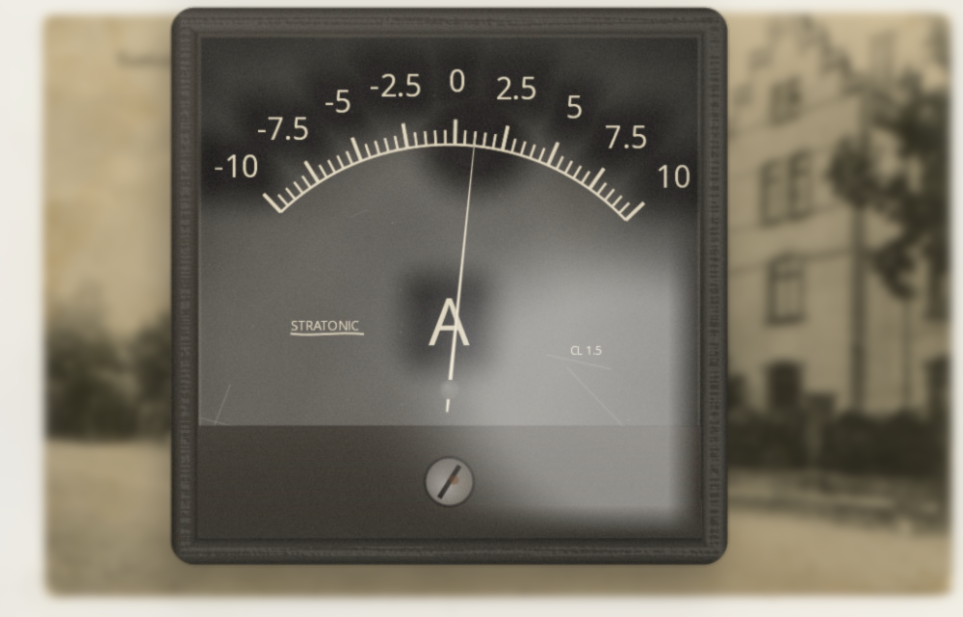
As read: 1A
